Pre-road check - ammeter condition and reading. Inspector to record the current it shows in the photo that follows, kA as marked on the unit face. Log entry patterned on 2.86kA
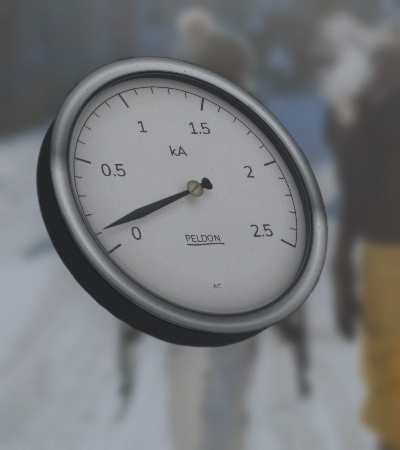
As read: 0.1kA
